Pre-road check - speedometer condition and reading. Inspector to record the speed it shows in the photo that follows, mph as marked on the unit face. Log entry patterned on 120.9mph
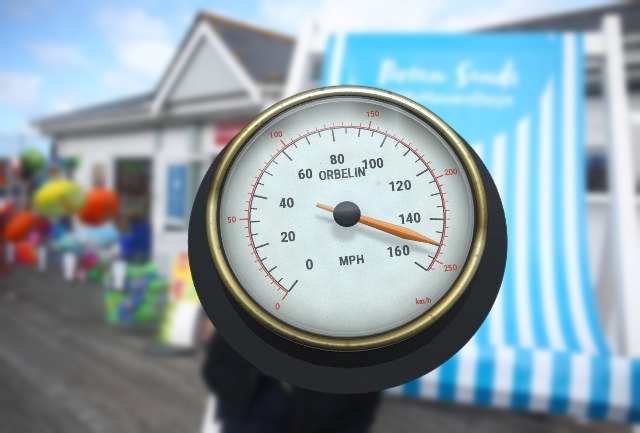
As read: 150mph
